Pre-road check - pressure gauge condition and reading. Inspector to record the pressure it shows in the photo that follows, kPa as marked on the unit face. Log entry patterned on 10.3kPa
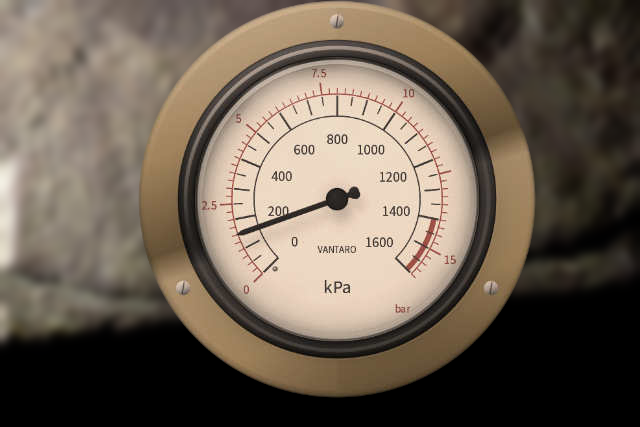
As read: 150kPa
